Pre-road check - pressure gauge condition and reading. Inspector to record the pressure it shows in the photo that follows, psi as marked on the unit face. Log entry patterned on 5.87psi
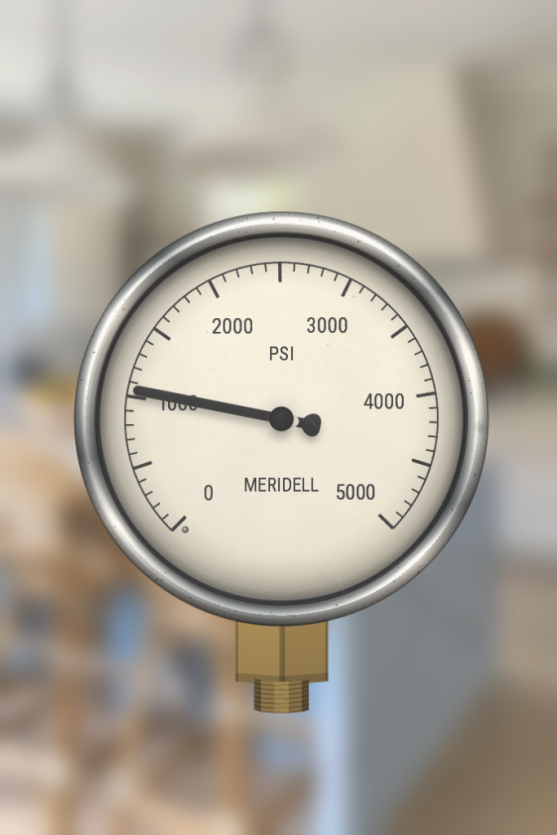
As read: 1050psi
